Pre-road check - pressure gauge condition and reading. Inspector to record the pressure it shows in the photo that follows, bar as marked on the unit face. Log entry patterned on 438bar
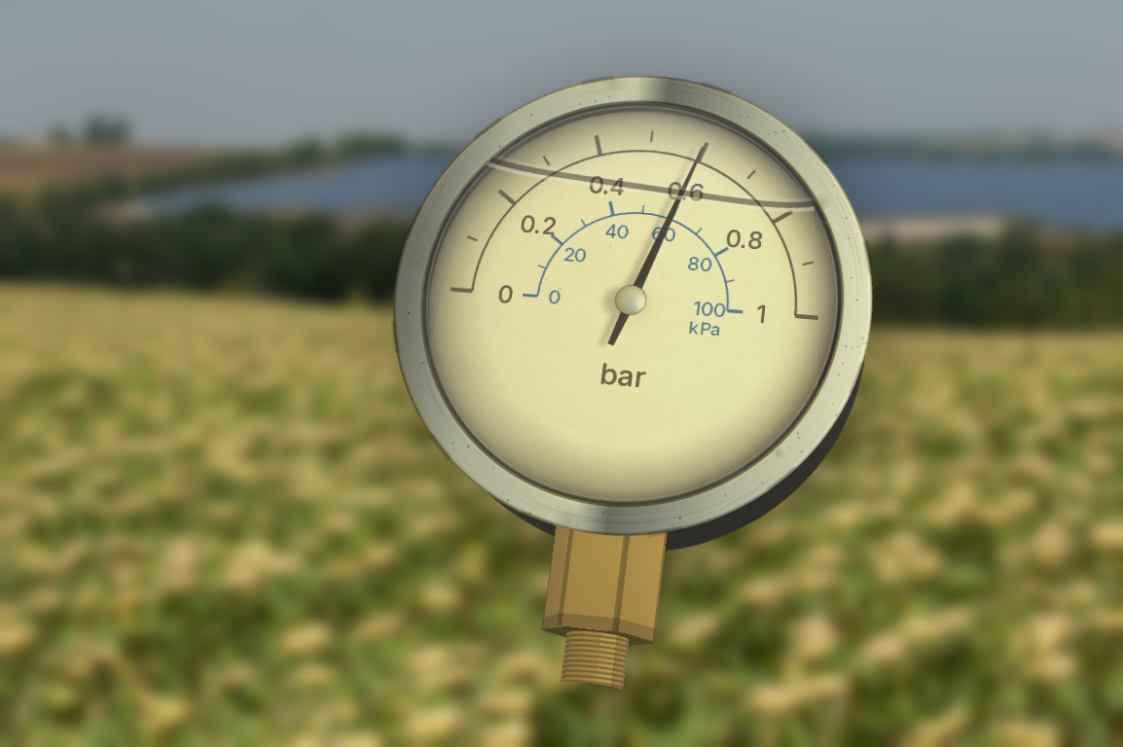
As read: 0.6bar
